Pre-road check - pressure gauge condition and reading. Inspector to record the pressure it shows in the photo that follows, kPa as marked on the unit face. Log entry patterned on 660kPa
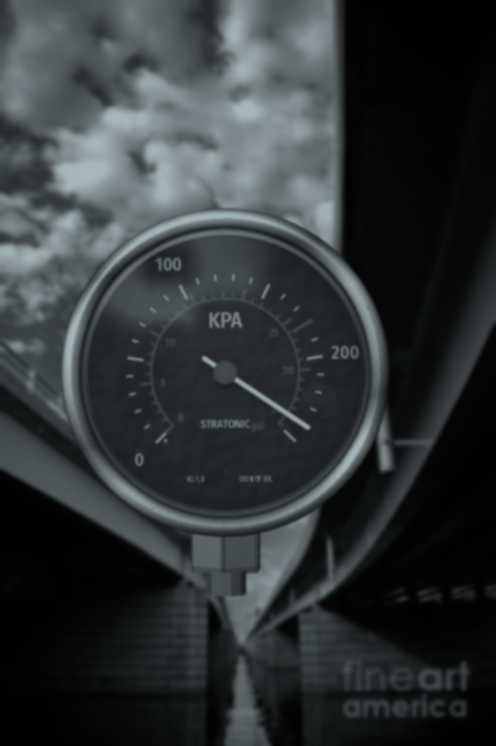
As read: 240kPa
